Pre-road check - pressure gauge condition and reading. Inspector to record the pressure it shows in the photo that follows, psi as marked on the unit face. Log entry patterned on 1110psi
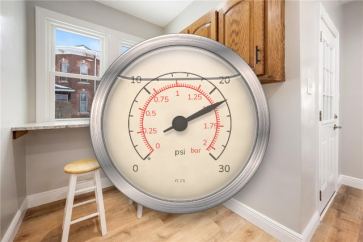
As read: 22psi
